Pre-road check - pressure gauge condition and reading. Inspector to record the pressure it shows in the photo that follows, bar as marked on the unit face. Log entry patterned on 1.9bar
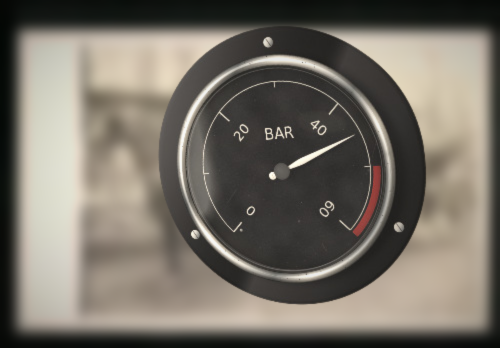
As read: 45bar
